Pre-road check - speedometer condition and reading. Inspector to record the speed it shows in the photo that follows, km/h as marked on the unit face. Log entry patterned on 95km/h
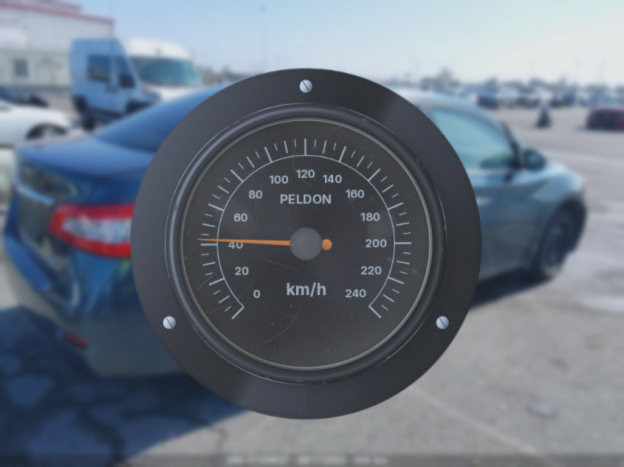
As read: 42.5km/h
